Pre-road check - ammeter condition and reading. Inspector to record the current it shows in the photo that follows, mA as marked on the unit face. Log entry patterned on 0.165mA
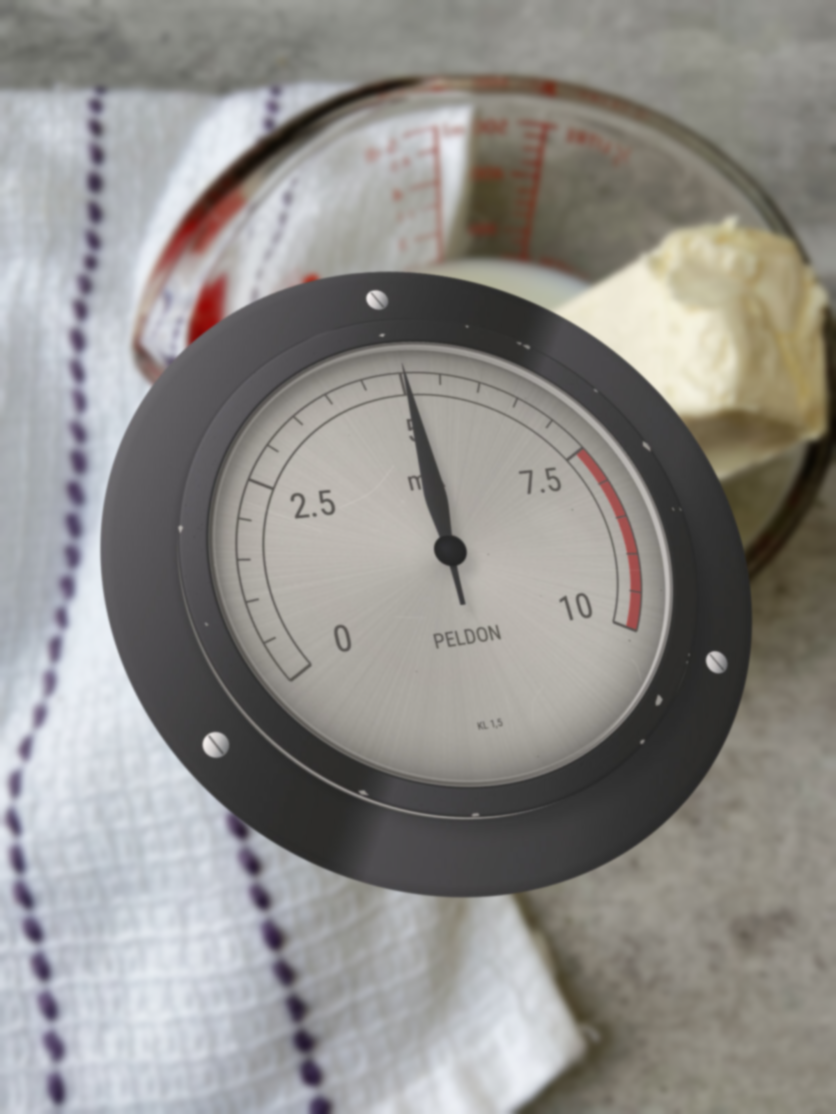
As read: 5mA
